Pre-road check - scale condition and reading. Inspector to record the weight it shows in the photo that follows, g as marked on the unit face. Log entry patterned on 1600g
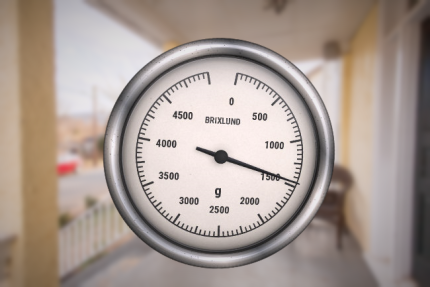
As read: 1450g
